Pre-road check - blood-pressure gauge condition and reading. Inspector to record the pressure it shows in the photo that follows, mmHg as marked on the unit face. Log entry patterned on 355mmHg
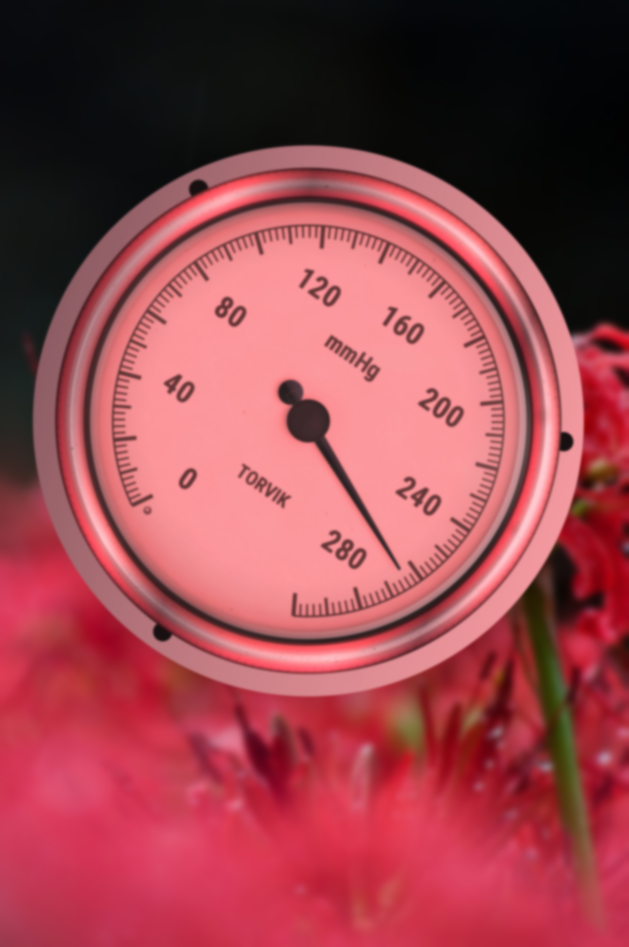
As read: 264mmHg
